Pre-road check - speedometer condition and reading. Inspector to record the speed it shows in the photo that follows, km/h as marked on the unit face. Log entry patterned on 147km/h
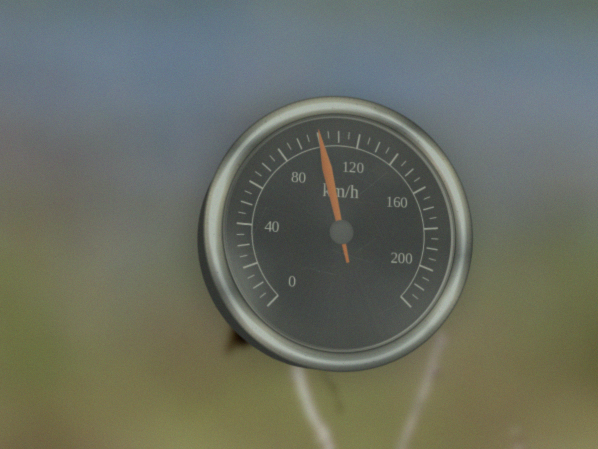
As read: 100km/h
